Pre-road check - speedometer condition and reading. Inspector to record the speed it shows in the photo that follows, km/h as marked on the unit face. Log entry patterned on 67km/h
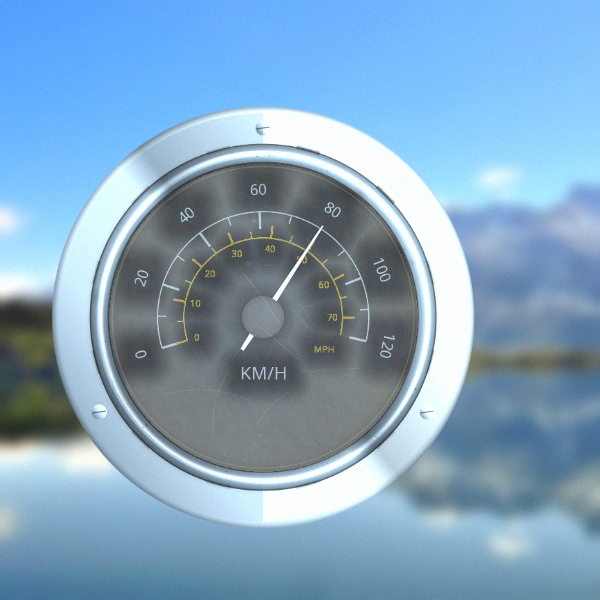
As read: 80km/h
